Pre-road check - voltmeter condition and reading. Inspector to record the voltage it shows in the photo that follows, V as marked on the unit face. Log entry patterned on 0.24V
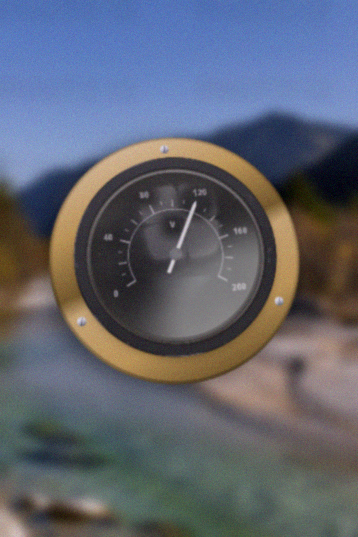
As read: 120V
